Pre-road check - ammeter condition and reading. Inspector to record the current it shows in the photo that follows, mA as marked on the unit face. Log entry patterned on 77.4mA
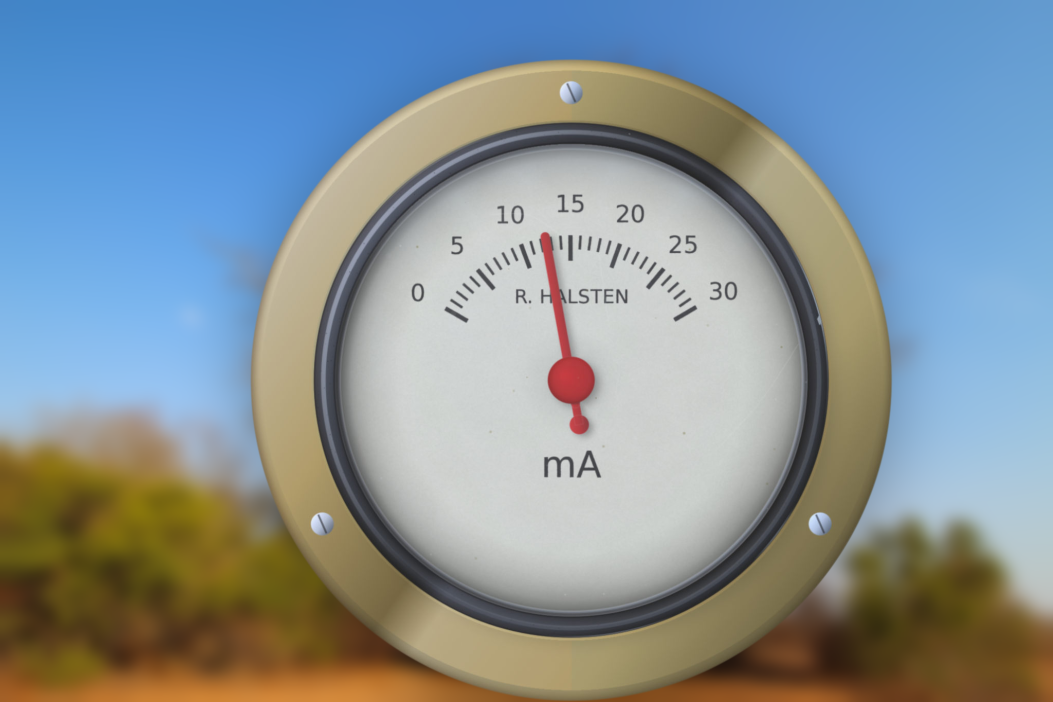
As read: 12.5mA
